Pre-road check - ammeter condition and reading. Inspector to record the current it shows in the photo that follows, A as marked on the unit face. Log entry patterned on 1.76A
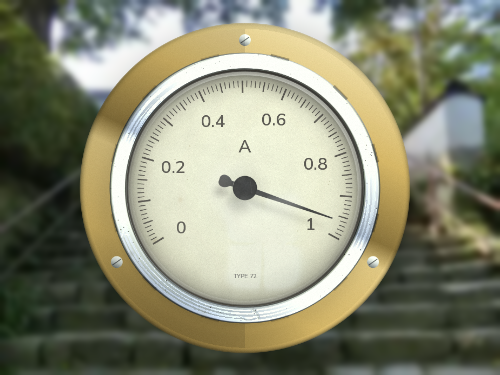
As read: 0.96A
